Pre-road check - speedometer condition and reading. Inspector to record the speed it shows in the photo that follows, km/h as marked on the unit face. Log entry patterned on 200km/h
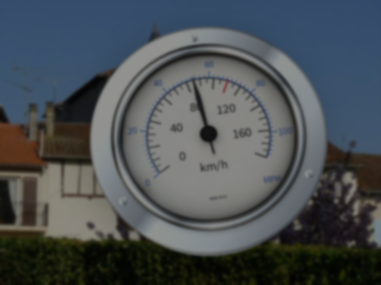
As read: 85km/h
